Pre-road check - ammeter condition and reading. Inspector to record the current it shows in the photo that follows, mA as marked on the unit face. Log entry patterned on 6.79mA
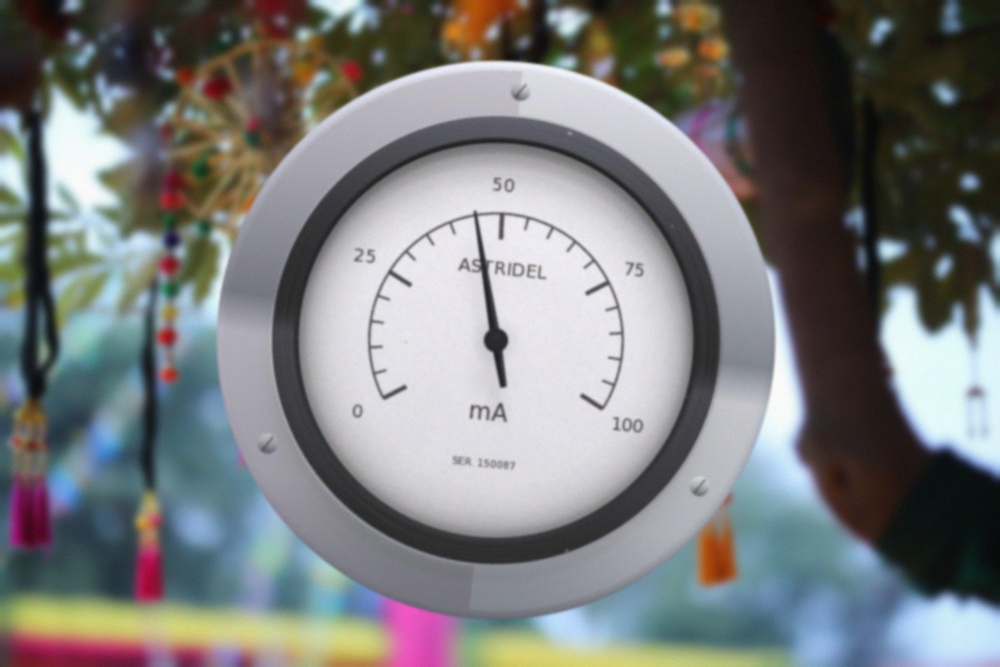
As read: 45mA
